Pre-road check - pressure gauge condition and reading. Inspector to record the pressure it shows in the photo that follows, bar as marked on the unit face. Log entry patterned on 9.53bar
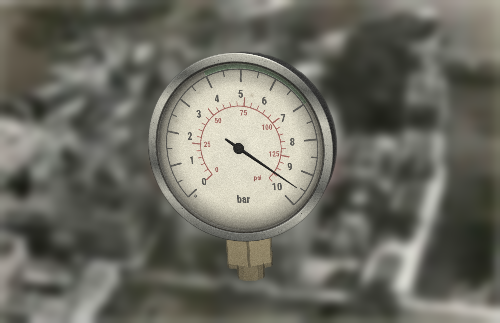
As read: 9.5bar
